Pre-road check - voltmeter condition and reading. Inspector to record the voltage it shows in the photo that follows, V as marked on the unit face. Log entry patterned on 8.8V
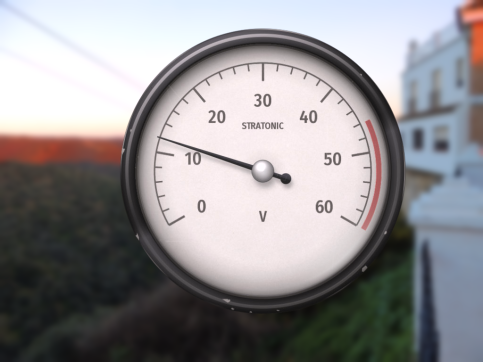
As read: 12V
